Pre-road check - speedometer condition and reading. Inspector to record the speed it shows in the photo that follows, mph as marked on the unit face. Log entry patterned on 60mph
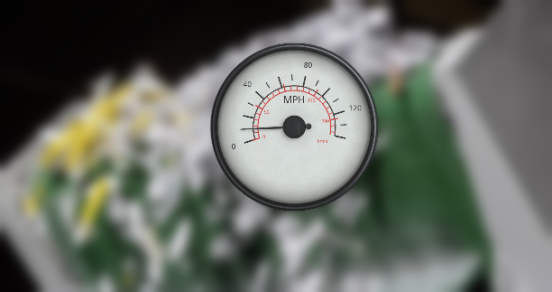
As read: 10mph
